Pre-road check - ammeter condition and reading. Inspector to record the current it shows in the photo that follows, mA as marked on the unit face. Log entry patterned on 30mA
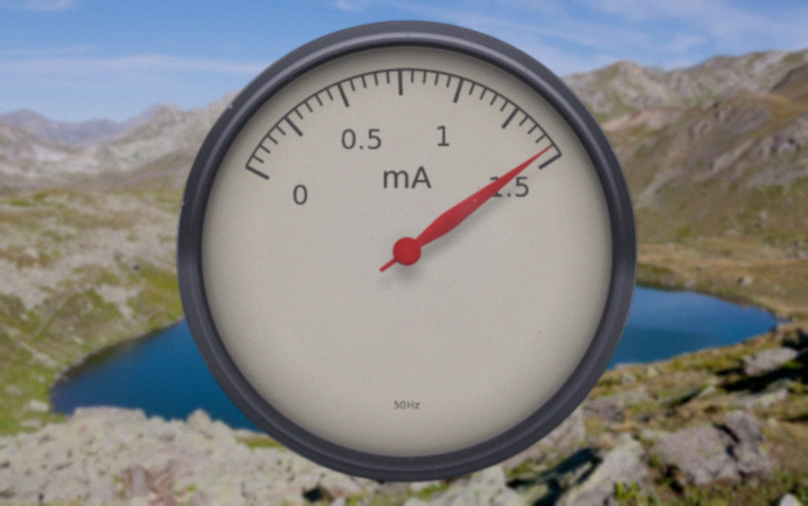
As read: 1.45mA
